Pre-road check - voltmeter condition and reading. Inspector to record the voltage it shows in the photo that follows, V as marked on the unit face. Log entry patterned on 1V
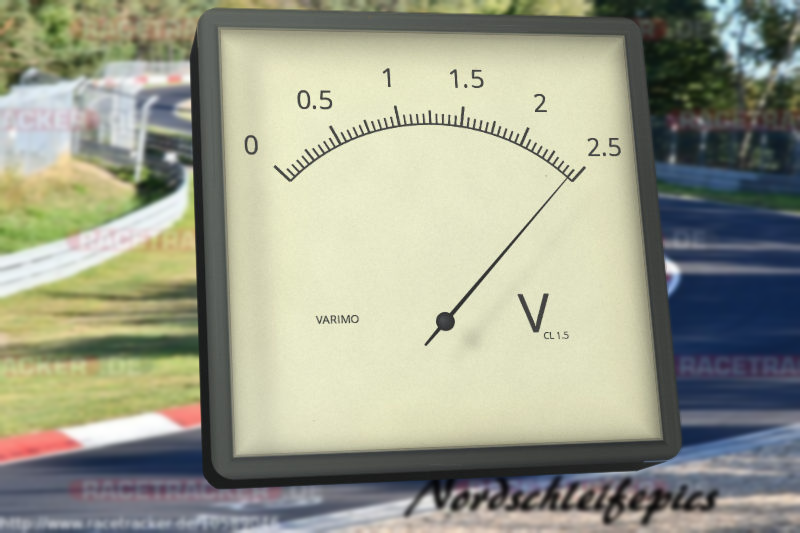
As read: 2.45V
